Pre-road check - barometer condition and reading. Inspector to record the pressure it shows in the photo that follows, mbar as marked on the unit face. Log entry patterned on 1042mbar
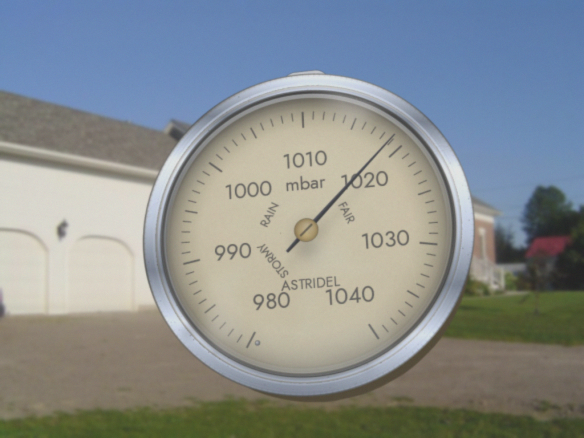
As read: 1019mbar
